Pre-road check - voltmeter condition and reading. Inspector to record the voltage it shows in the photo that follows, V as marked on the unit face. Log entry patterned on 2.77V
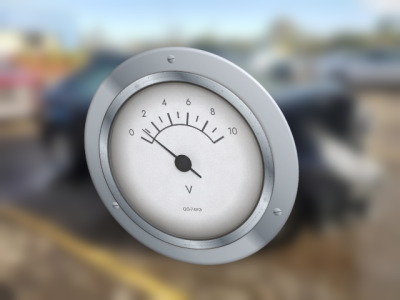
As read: 1V
